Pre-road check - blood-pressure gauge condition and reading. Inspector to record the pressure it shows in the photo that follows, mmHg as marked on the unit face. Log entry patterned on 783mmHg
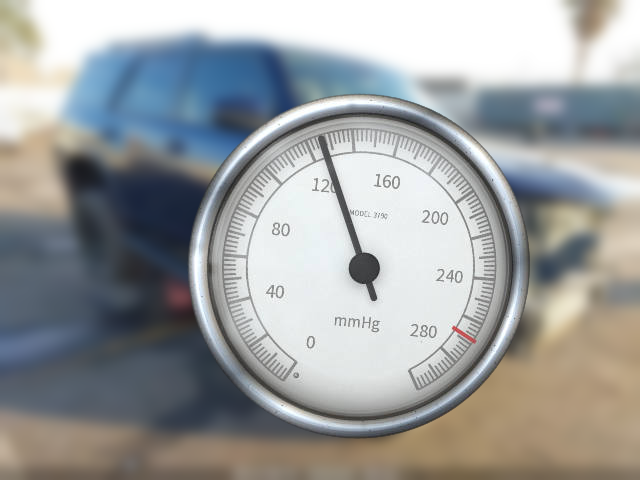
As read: 126mmHg
